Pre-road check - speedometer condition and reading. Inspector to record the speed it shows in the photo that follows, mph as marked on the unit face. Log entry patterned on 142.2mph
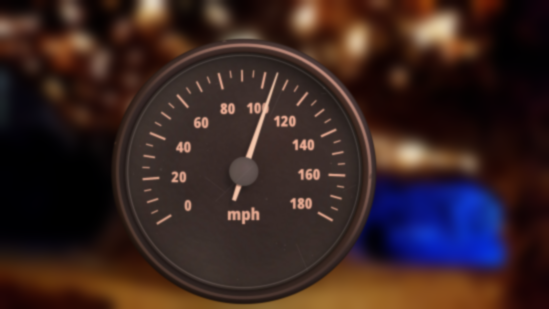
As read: 105mph
